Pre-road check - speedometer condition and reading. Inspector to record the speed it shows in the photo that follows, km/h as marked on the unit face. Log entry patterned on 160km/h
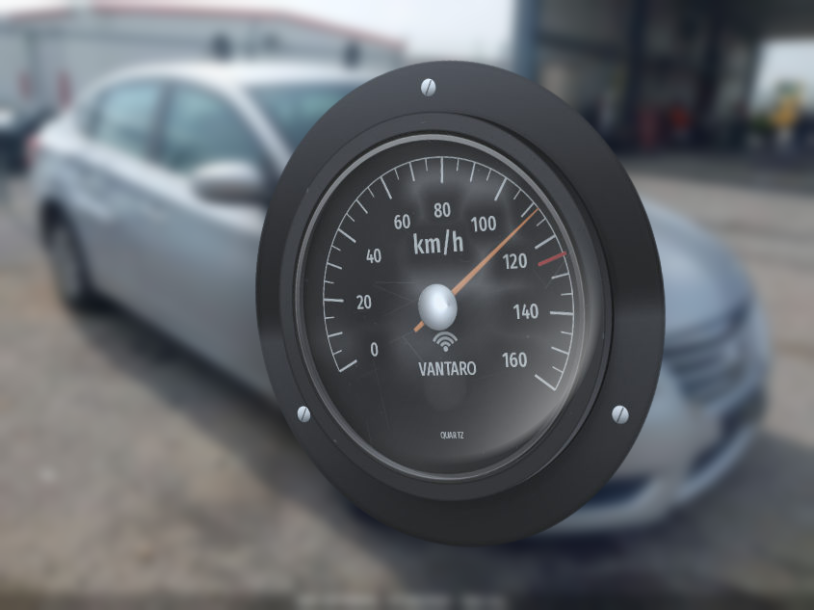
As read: 112.5km/h
